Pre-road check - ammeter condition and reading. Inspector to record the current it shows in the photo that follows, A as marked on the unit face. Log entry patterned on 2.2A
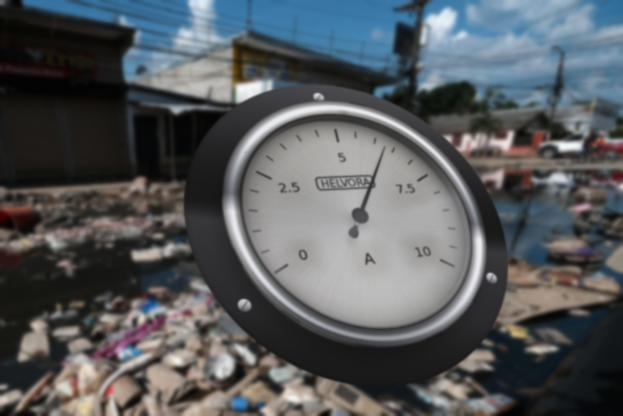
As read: 6.25A
